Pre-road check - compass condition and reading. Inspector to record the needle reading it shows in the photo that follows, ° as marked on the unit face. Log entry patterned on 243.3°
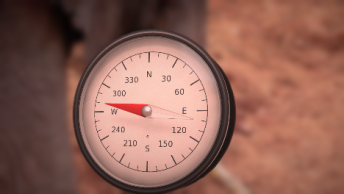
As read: 280°
